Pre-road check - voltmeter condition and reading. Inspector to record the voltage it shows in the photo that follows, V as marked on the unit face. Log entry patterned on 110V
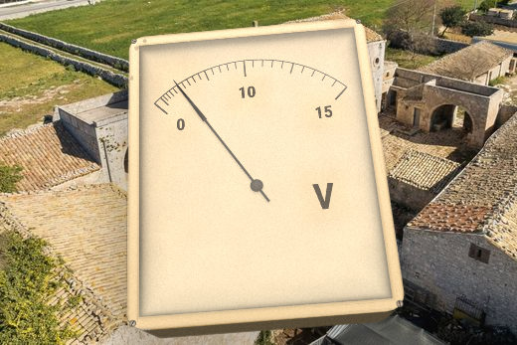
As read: 5V
